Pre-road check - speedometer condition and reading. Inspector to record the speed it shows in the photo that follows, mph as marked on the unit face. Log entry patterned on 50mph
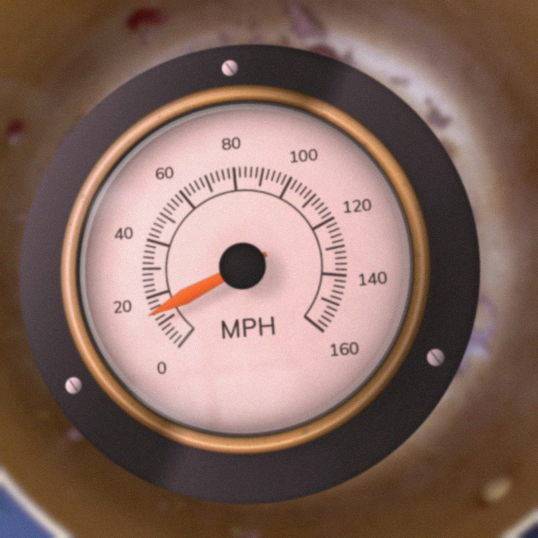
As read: 14mph
